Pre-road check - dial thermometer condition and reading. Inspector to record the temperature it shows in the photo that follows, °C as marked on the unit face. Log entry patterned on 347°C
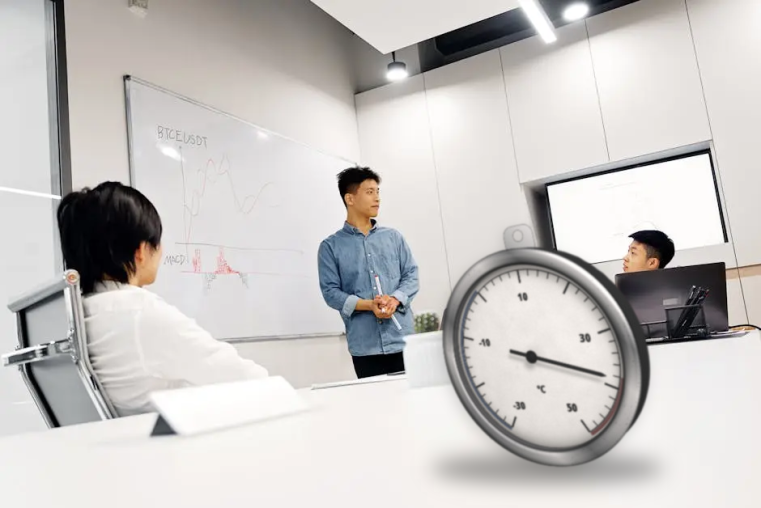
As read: 38°C
